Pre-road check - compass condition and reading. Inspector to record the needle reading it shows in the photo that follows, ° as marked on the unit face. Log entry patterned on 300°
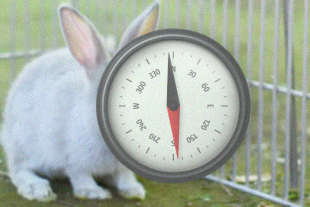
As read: 175°
